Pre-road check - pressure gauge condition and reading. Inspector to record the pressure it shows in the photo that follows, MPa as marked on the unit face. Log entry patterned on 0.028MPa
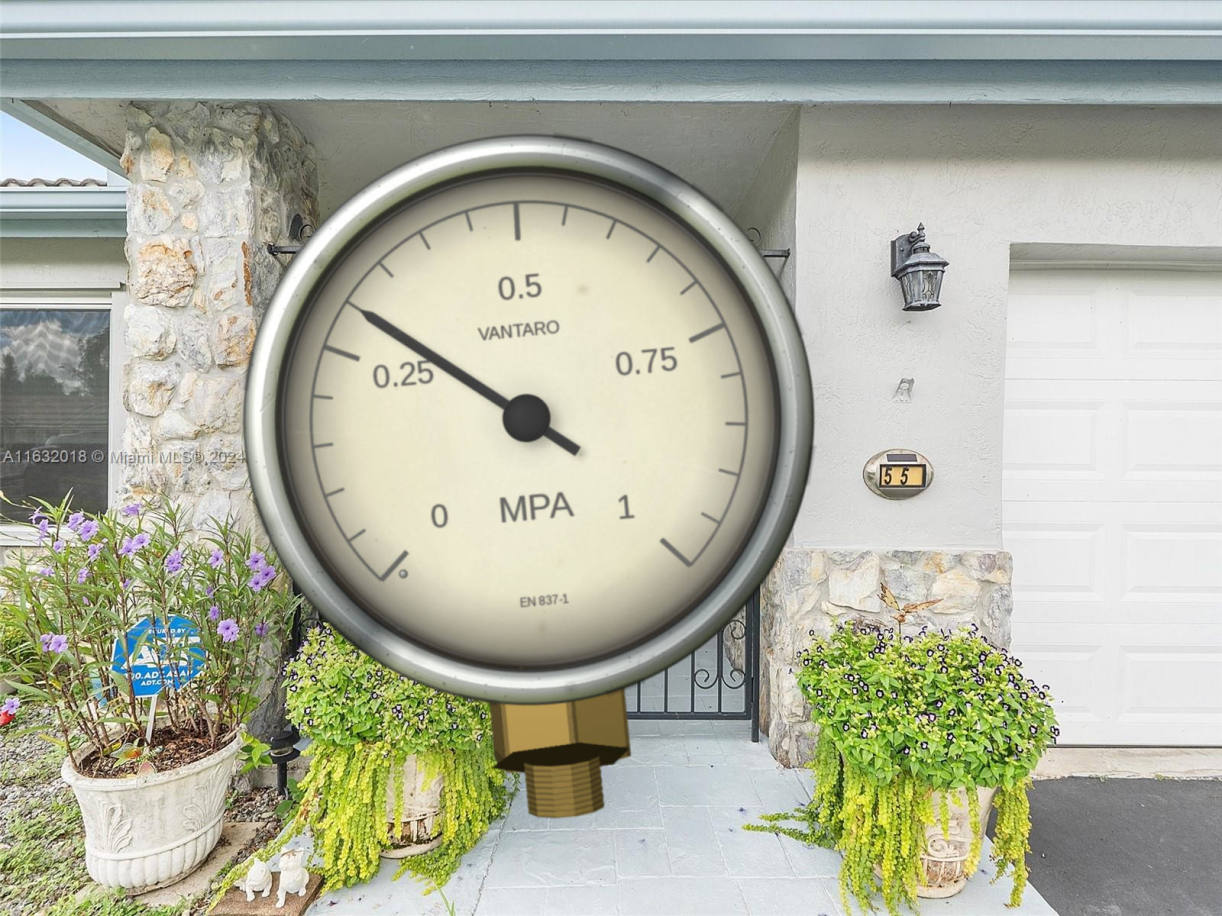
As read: 0.3MPa
